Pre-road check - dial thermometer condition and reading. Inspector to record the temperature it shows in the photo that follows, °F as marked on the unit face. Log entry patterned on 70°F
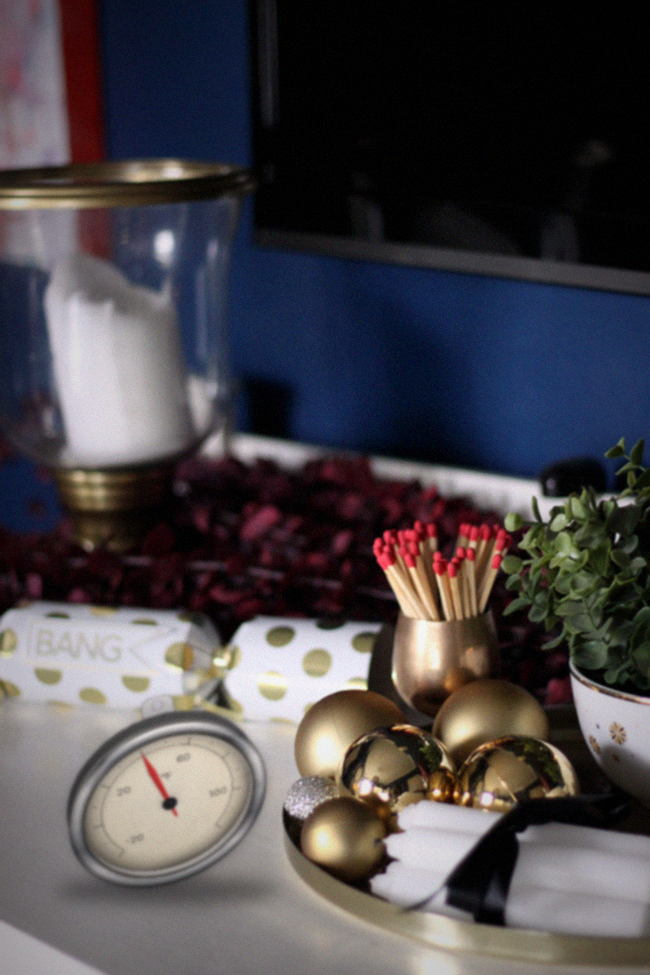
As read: 40°F
